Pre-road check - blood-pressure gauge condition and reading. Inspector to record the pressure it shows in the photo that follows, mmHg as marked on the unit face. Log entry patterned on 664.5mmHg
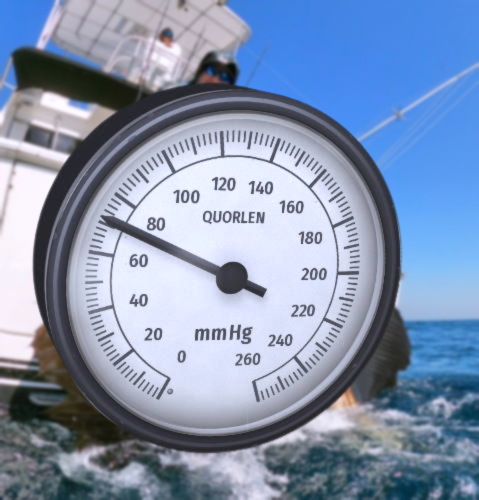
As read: 72mmHg
